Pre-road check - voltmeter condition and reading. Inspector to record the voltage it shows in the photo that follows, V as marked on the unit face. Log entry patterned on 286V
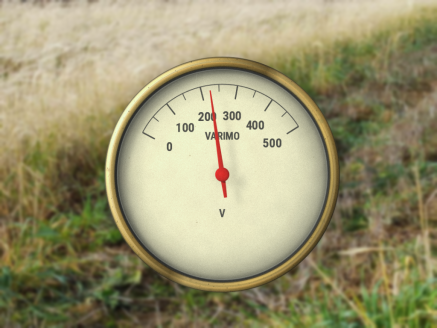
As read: 225V
